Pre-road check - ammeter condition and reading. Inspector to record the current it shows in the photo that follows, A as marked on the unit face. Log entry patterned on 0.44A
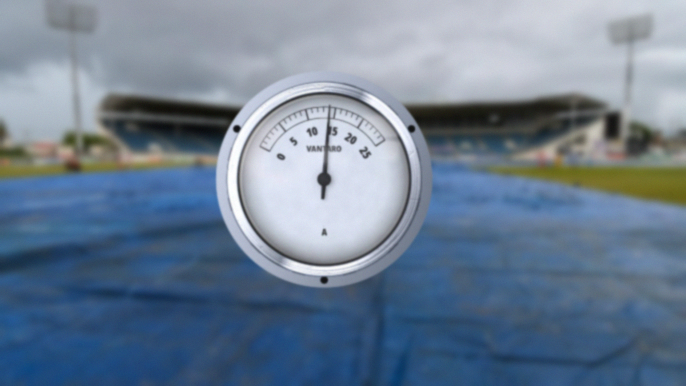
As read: 14A
